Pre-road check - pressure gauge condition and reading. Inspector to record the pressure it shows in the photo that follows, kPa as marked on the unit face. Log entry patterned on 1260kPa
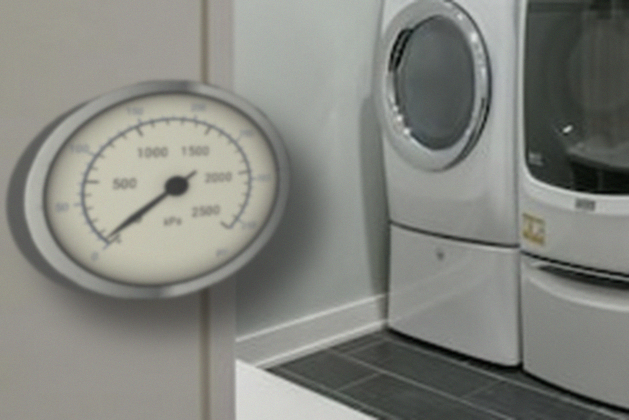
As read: 50kPa
